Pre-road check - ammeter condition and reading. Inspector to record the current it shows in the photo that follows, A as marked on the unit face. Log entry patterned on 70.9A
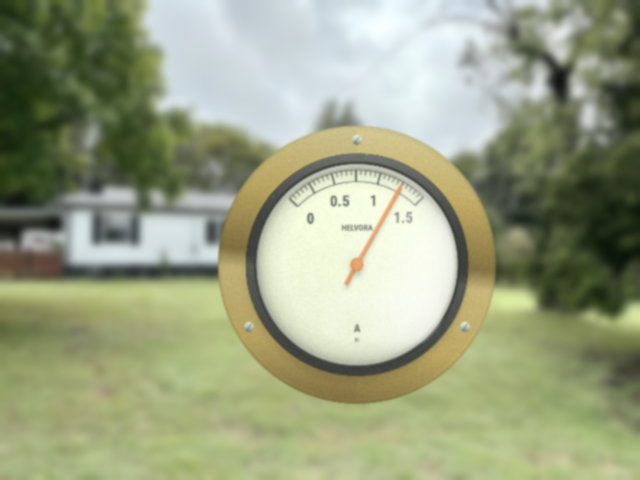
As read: 1.25A
